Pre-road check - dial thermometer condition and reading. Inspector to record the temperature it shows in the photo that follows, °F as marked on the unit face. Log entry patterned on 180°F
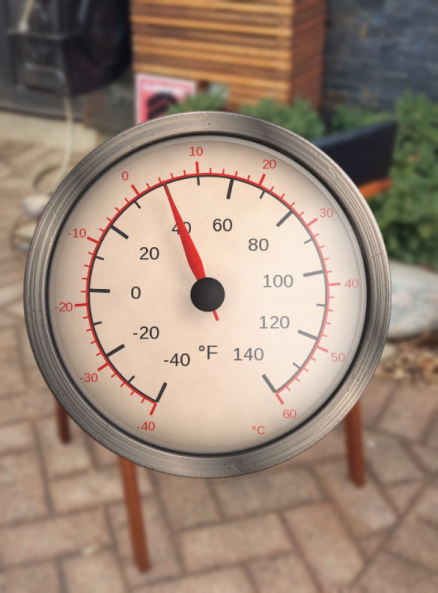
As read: 40°F
